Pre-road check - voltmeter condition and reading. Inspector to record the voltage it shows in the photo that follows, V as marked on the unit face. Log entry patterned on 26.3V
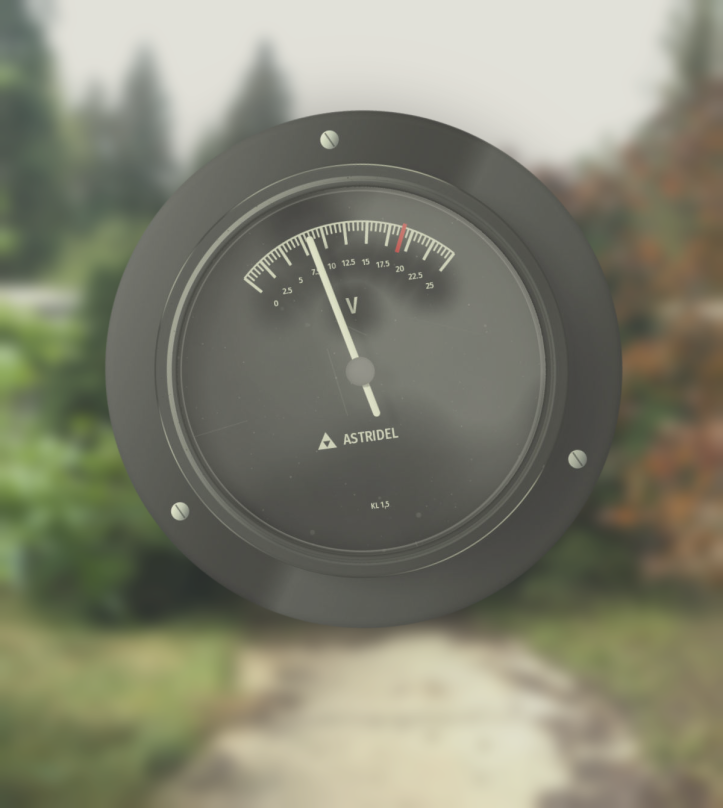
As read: 8.5V
